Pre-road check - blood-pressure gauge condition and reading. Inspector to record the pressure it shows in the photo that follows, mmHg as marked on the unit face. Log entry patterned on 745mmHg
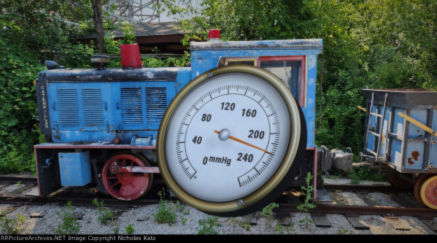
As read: 220mmHg
